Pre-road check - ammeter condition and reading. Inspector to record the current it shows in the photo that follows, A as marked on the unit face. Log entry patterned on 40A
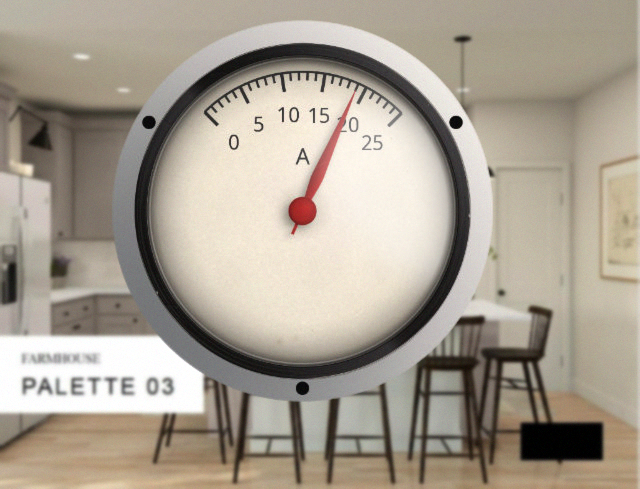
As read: 19A
